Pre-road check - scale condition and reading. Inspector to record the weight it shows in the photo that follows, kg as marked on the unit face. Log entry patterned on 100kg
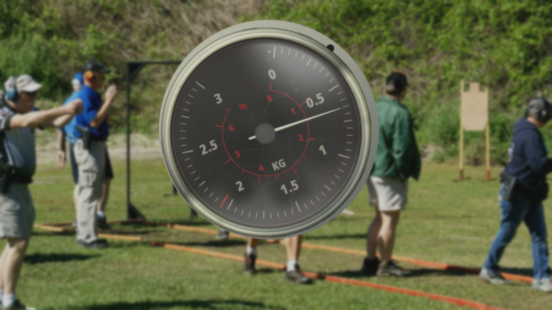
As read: 0.65kg
